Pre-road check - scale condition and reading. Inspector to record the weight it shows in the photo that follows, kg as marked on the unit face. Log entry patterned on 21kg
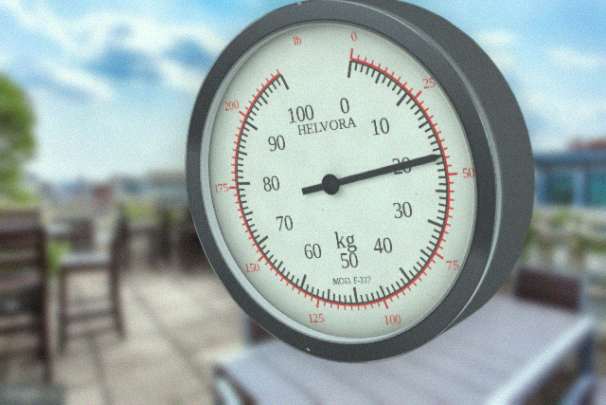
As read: 20kg
